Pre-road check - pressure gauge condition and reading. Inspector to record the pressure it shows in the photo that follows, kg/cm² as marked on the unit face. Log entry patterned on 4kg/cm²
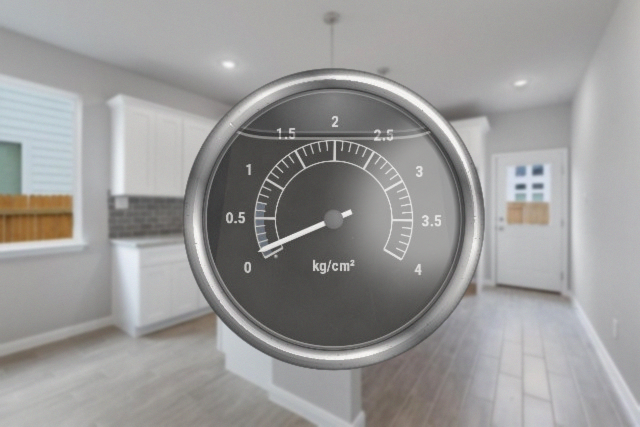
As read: 0.1kg/cm²
